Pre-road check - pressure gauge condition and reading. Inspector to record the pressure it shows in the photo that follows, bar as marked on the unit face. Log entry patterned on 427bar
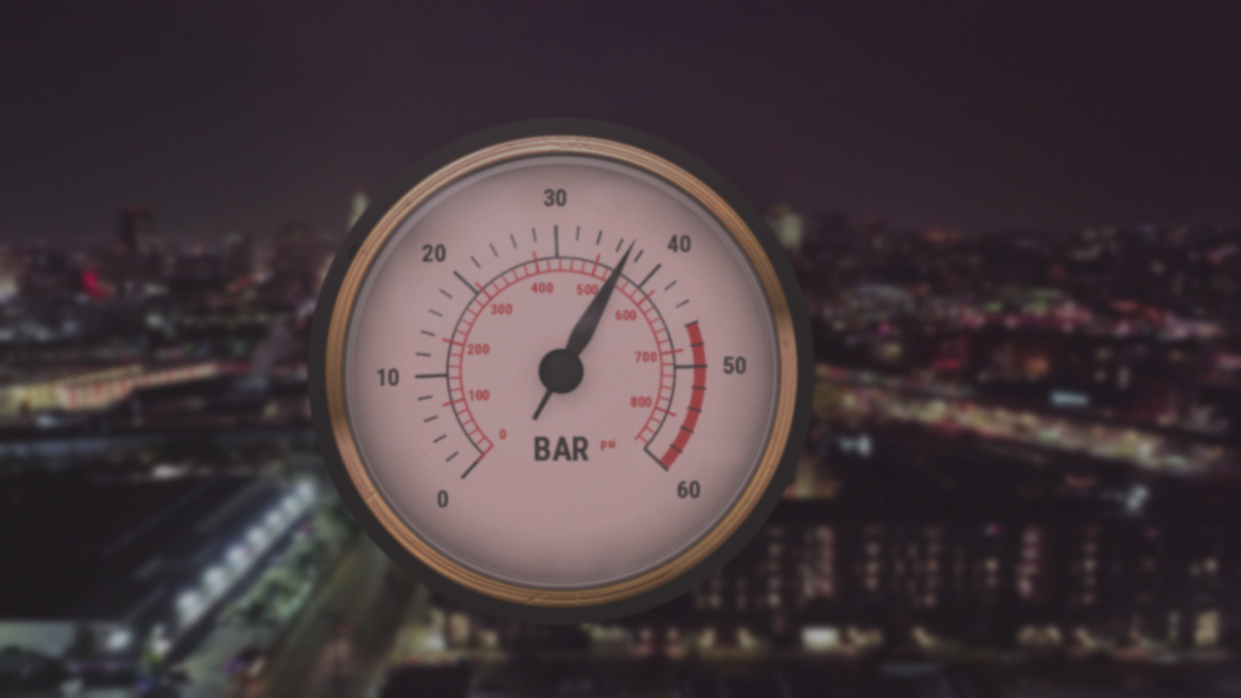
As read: 37bar
